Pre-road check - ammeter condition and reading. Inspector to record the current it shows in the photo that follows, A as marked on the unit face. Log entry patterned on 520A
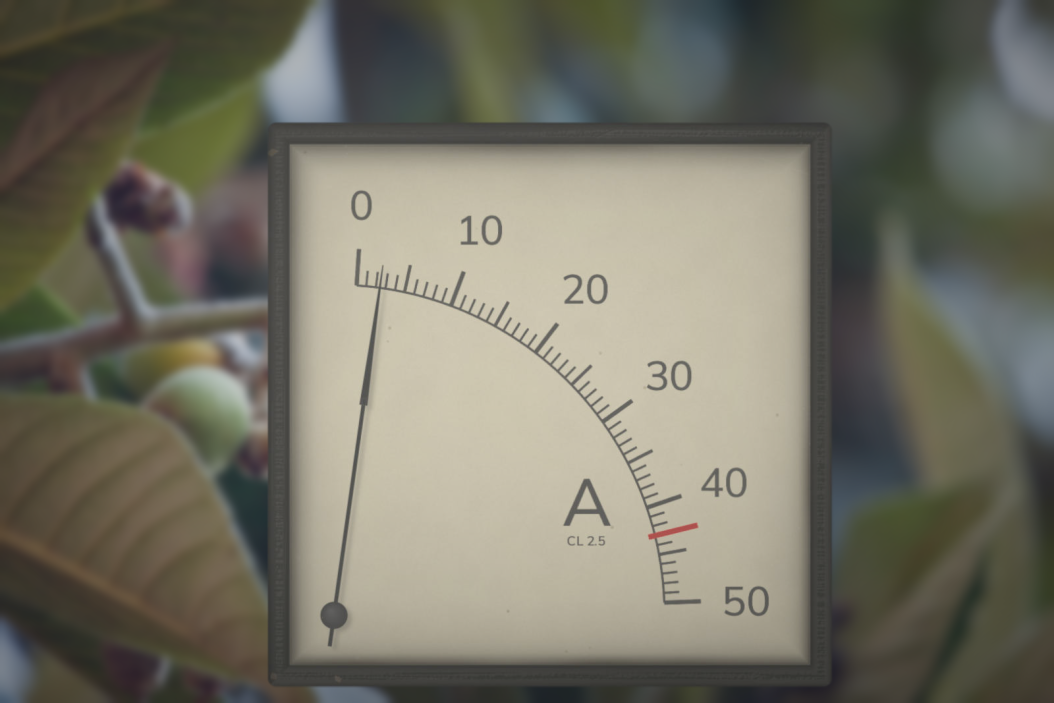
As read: 2.5A
